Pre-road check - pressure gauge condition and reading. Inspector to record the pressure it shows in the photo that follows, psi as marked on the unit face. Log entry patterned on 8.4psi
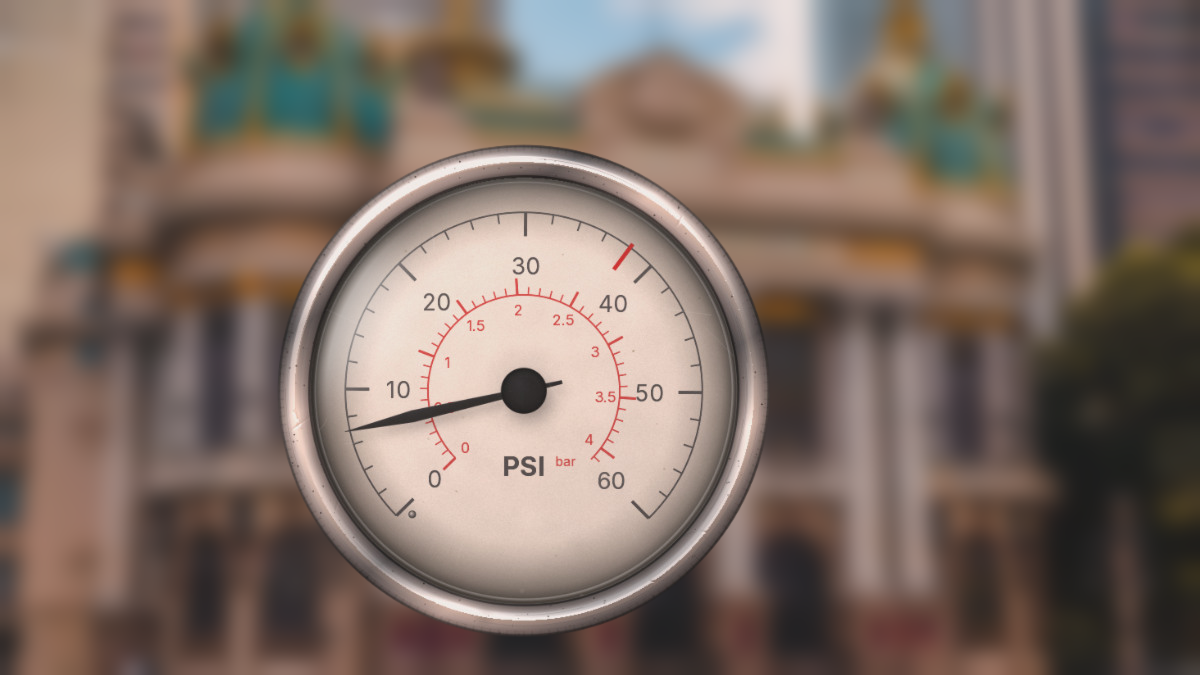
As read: 7psi
